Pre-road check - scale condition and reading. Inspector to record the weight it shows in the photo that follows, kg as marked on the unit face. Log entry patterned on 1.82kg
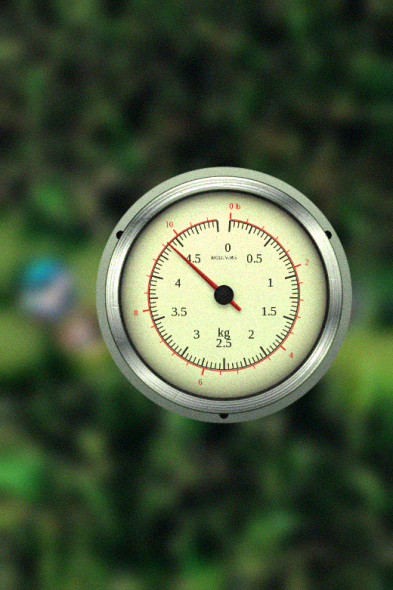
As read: 4.4kg
